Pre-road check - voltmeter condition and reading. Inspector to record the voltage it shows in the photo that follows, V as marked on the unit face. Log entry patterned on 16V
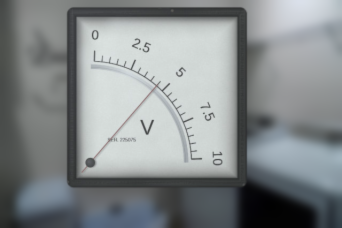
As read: 4.5V
